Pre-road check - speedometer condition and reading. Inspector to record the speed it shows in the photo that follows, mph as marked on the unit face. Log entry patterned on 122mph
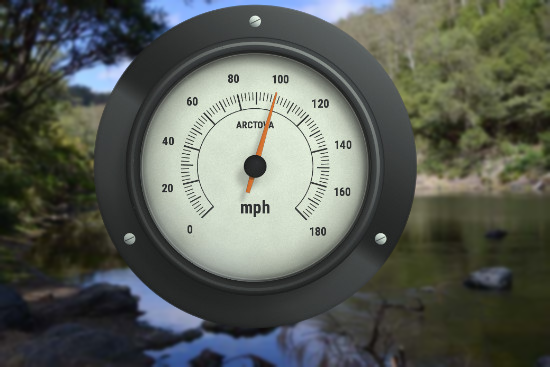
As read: 100mph
